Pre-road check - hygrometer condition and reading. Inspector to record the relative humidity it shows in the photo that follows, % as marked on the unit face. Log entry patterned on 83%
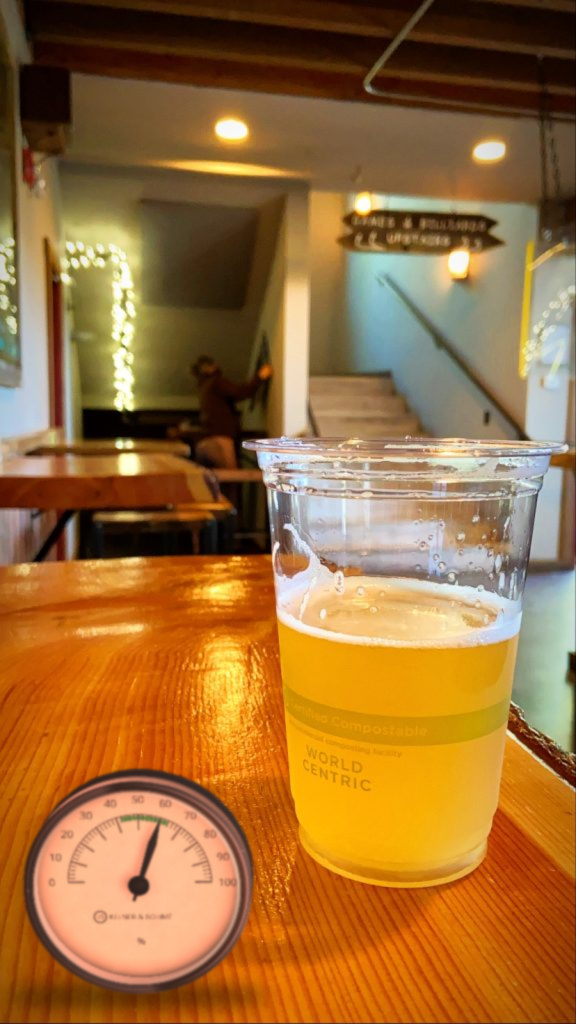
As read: 60%
